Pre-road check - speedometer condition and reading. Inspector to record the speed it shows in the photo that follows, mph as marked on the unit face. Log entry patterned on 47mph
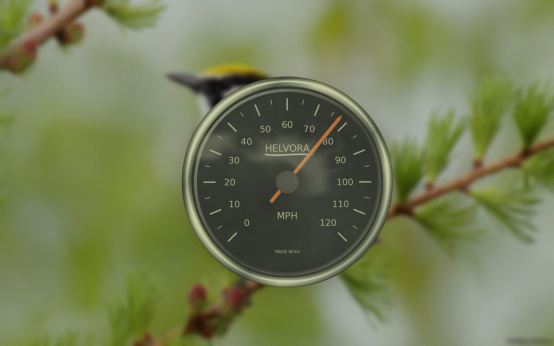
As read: 77.5mph
